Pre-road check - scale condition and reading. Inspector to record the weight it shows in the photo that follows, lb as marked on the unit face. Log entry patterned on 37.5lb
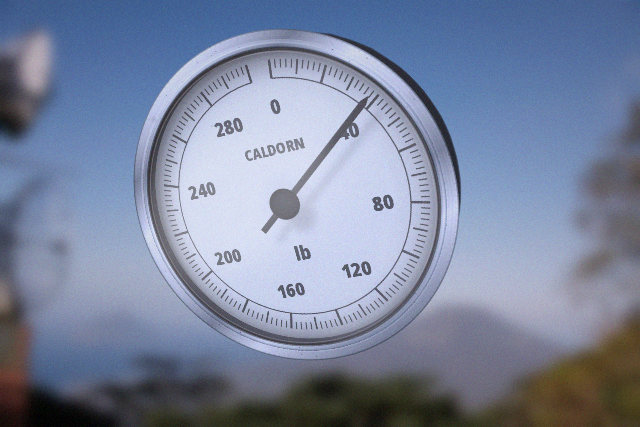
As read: 38lb
